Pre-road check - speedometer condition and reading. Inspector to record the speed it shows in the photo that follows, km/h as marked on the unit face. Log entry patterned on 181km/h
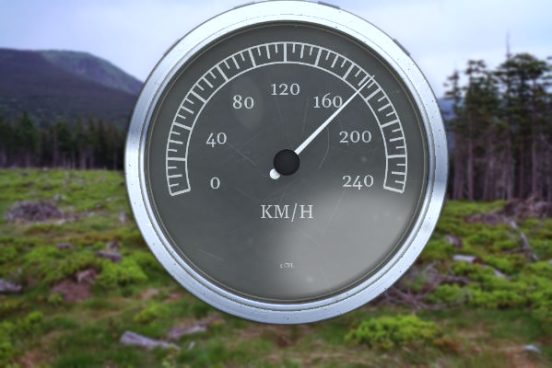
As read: 172.5km/h
